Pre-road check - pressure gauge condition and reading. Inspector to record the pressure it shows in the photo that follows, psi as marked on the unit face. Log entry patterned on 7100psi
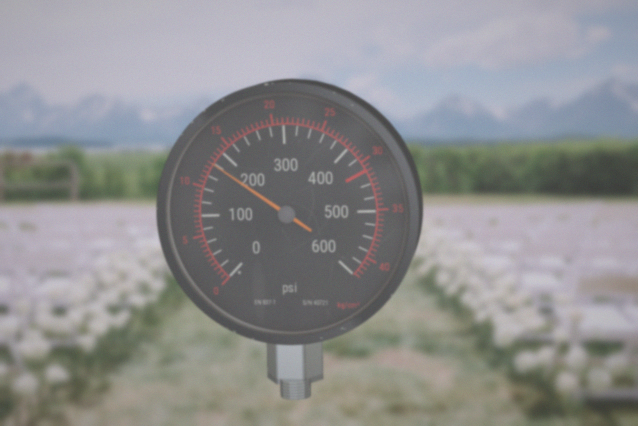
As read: 180psi
